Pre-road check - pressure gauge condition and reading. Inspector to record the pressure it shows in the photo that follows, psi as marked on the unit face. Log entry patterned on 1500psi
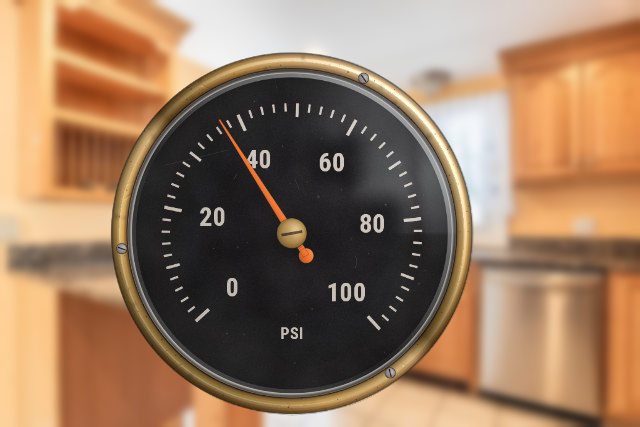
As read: 37psi
